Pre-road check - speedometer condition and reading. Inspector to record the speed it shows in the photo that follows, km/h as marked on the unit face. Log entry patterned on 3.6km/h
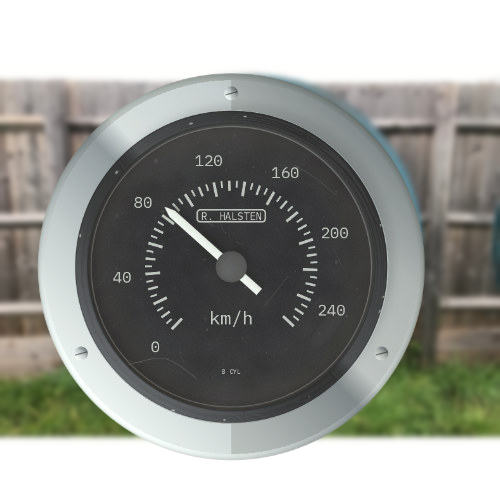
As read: 85km/h
